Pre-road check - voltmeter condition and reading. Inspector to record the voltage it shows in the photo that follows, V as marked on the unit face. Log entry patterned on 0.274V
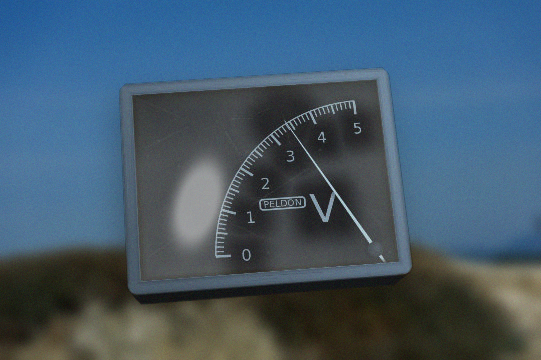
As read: 3.4V
